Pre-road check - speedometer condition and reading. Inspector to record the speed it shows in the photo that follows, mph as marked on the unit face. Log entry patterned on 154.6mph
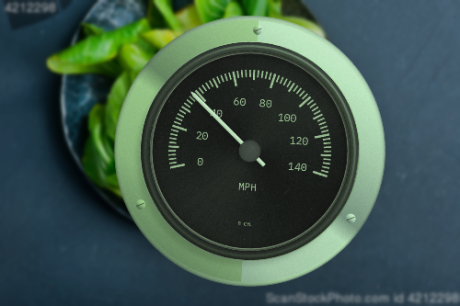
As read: 38mph
